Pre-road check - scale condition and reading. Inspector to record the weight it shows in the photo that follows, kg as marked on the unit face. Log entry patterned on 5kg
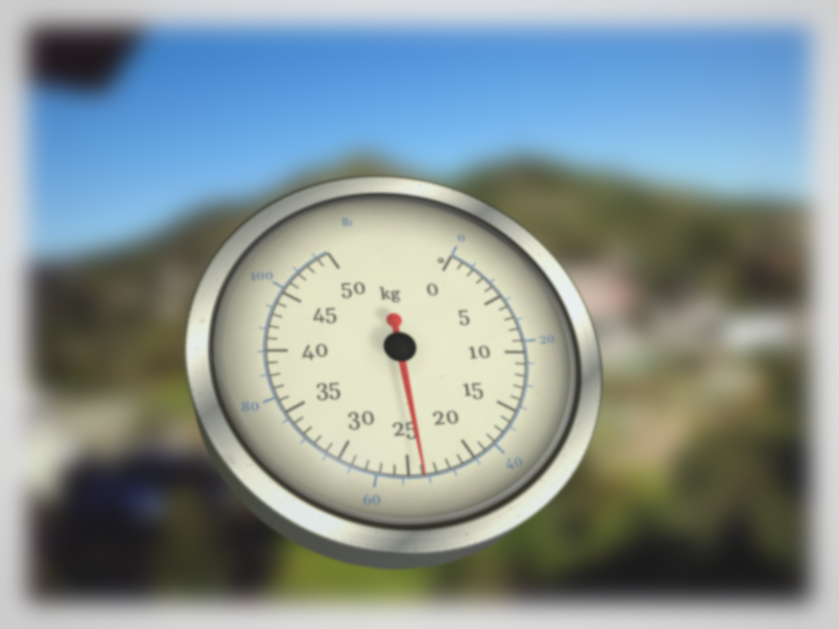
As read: 24kg
